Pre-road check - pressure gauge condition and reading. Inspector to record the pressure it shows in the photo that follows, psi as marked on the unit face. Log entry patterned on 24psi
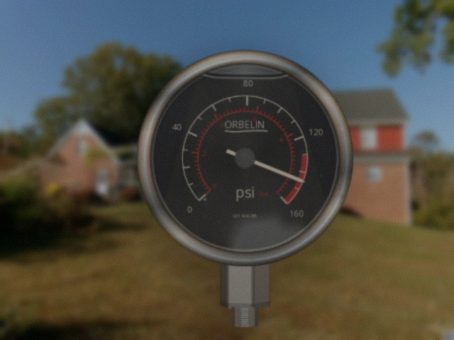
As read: 145psi
